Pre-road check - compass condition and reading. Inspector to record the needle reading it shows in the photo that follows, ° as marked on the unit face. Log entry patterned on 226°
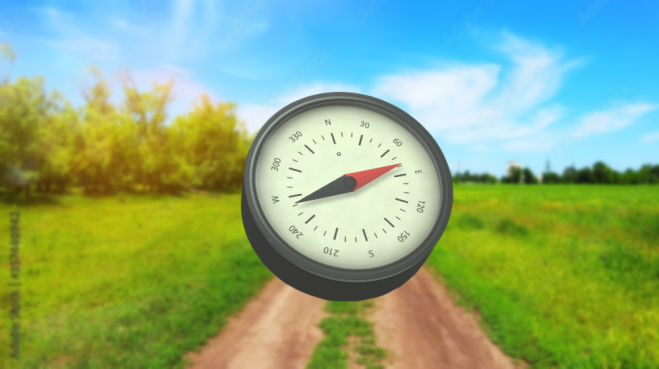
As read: 80°
